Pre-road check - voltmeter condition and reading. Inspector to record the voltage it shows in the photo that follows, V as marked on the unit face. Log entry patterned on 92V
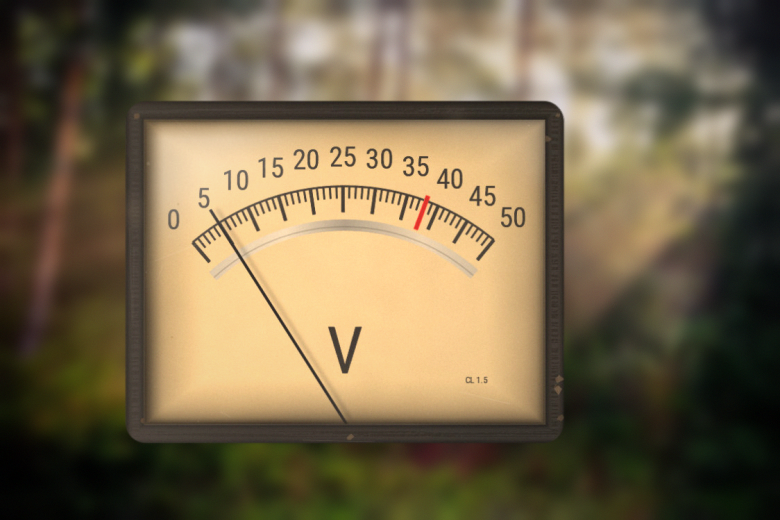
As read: 5V
